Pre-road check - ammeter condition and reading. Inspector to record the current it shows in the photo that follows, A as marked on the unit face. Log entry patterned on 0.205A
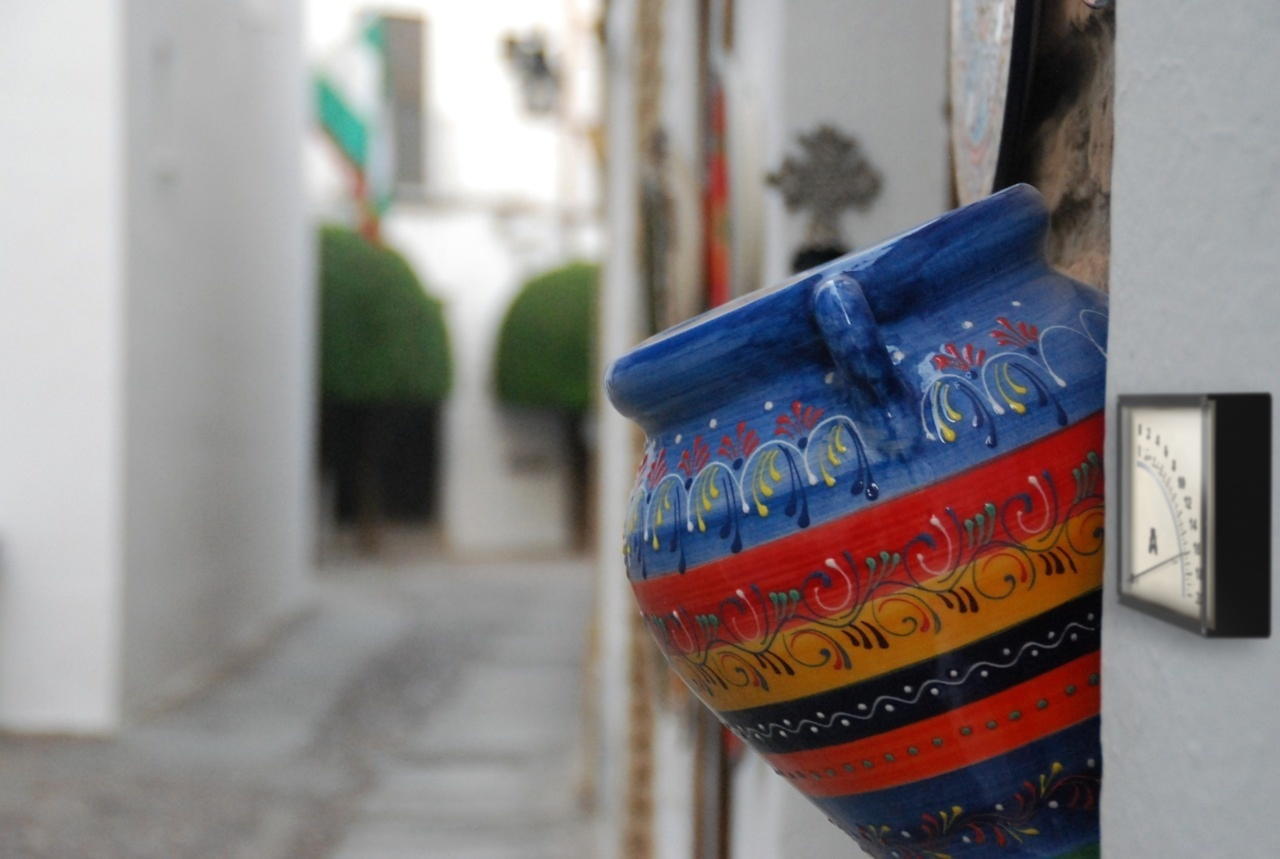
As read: 16A
